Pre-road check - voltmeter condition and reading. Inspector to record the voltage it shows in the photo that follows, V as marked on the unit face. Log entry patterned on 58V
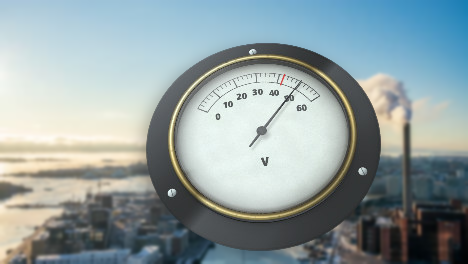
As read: 50V
